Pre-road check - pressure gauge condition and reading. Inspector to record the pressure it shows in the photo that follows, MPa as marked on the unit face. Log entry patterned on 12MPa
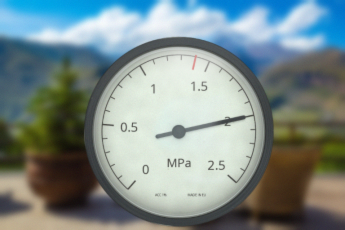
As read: 2MPa
